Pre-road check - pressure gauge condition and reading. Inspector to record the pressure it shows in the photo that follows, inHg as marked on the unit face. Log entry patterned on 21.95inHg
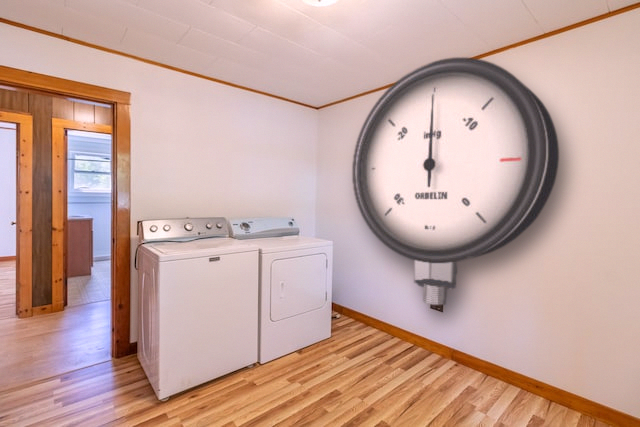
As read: -15inHg
